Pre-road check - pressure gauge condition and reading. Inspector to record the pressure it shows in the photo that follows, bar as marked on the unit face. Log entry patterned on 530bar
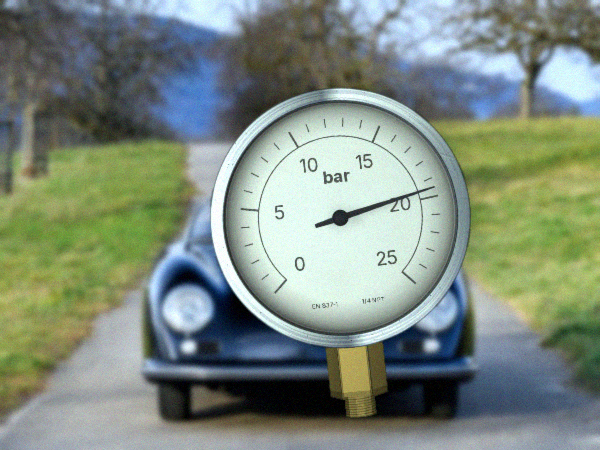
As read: 19.5bar
